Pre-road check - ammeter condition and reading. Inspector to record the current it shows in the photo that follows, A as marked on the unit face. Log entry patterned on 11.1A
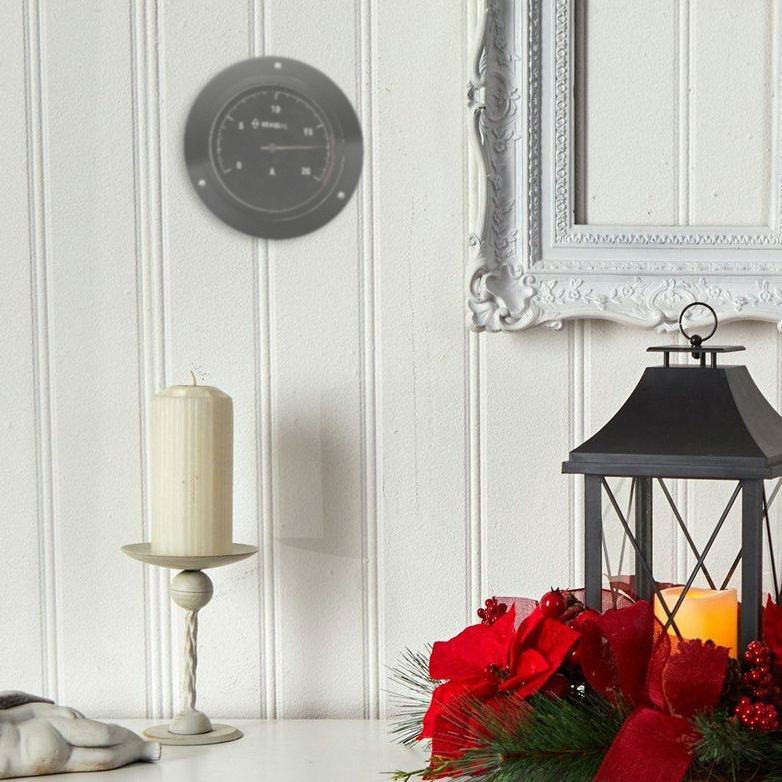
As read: 17A
